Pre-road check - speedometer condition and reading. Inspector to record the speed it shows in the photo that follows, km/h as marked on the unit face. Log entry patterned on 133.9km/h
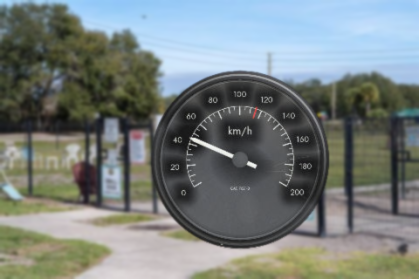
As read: 45km/h
